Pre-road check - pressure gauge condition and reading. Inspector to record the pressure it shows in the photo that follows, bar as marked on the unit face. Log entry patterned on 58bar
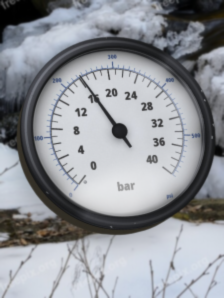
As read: 16bar
